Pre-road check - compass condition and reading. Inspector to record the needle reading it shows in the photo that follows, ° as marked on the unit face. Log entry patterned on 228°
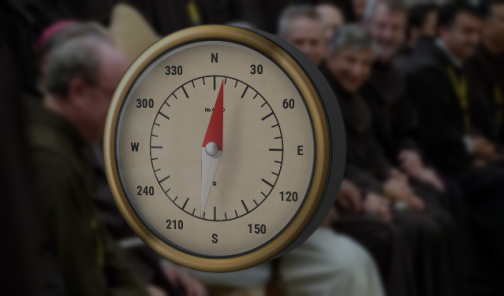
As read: 10°
